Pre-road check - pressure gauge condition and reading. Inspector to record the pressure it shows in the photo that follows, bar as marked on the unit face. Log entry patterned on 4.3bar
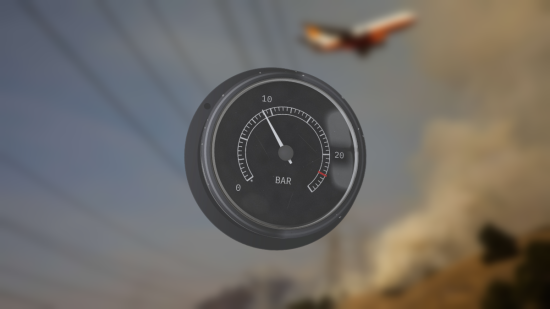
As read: 9bar
